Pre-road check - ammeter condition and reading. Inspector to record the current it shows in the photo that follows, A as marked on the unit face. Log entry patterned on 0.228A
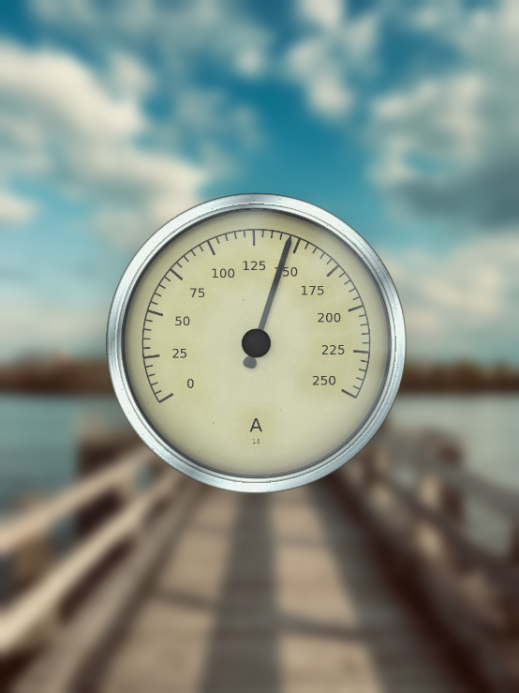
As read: 145A
